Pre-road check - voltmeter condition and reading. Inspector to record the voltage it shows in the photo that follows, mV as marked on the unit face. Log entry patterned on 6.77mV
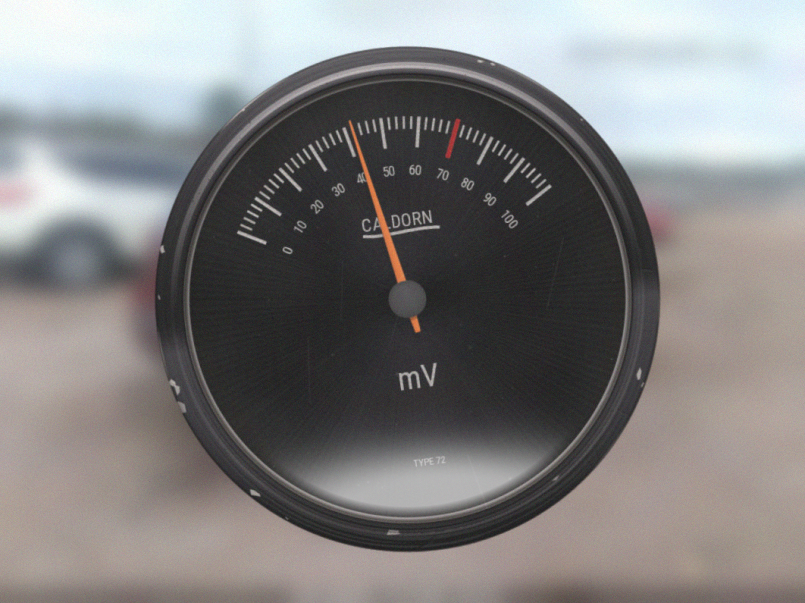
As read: 42mV
